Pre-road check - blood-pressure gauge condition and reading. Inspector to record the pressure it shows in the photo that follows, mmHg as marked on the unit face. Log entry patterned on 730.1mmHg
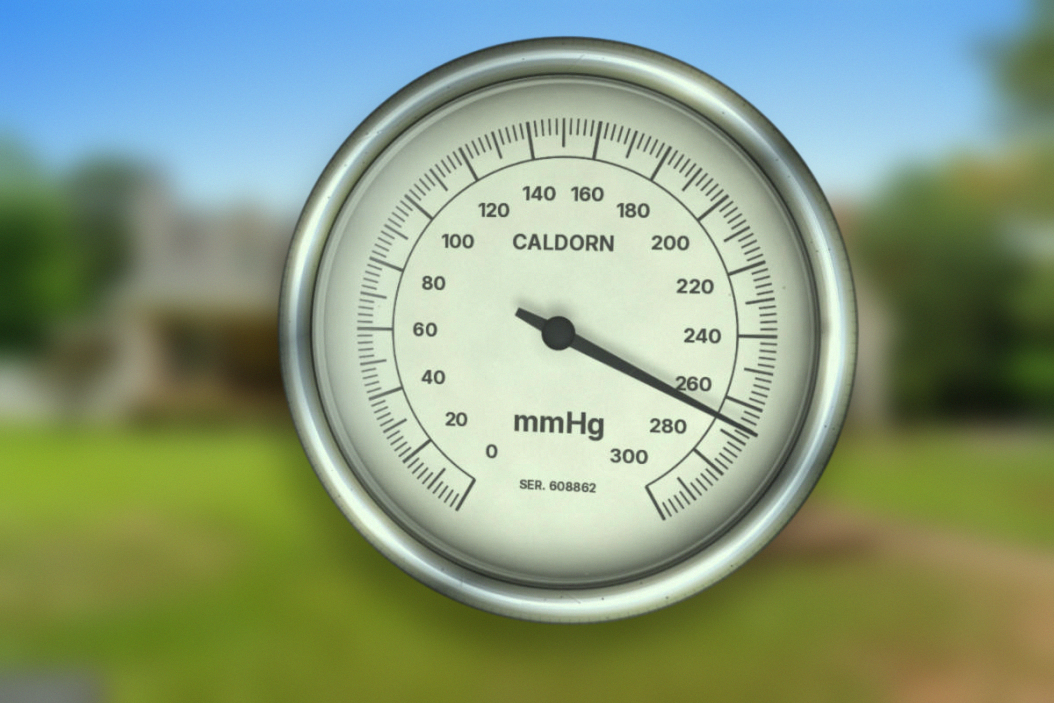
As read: 266mmHg
